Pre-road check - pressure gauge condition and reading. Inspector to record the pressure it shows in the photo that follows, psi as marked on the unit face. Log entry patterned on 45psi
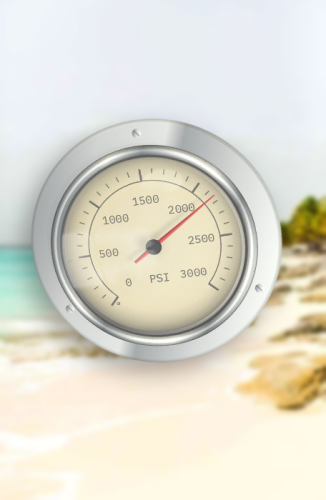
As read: 2150psi
